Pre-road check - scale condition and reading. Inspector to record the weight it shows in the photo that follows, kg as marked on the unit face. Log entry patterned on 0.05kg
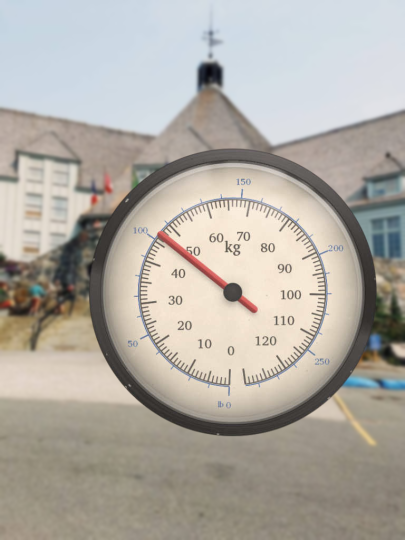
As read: 47kg
